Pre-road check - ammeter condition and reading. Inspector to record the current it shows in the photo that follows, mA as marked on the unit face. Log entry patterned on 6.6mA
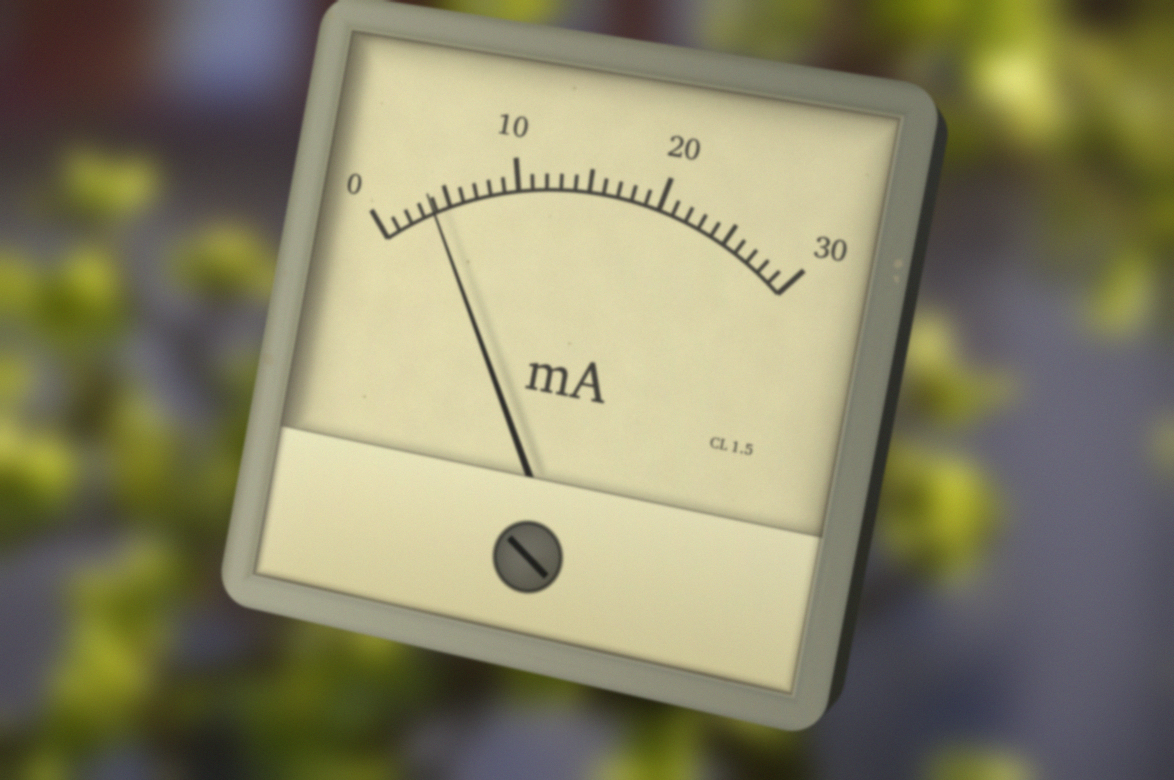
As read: 4mA
